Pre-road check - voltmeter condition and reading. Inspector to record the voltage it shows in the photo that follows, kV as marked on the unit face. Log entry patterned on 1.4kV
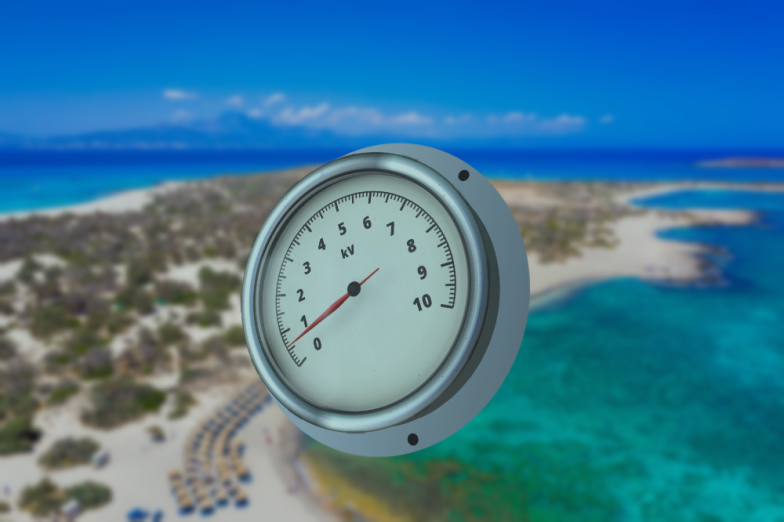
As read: 0.5kV
